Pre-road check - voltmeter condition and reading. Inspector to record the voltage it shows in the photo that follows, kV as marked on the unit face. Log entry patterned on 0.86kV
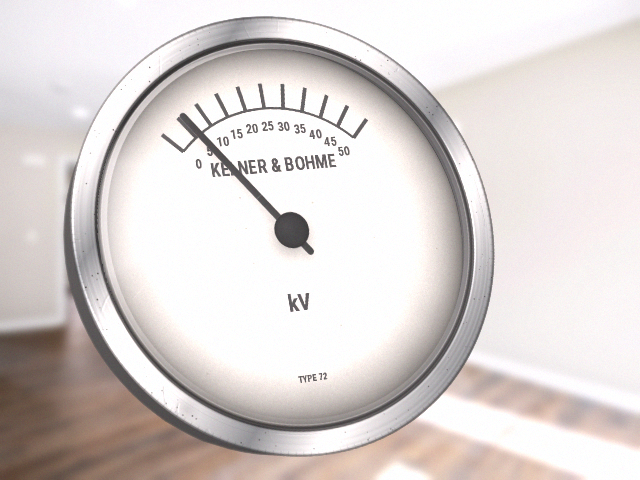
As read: 5kV
